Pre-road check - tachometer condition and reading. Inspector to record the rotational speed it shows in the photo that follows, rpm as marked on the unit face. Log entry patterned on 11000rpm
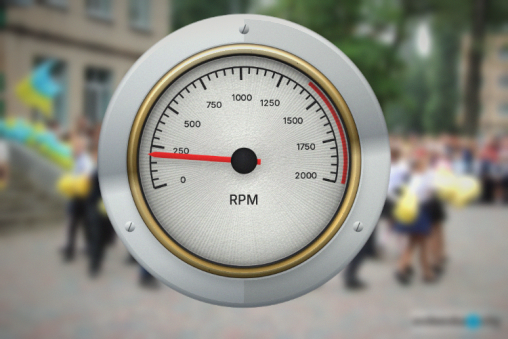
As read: 200rpm
